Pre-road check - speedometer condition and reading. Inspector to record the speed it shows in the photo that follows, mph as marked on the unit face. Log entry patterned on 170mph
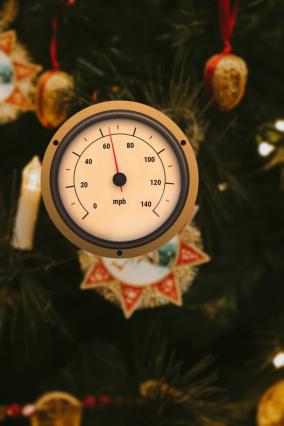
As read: 65mph
